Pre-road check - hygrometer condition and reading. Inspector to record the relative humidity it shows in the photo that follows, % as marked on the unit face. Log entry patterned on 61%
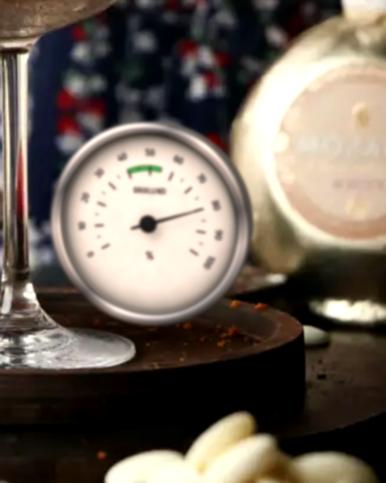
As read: 80%
